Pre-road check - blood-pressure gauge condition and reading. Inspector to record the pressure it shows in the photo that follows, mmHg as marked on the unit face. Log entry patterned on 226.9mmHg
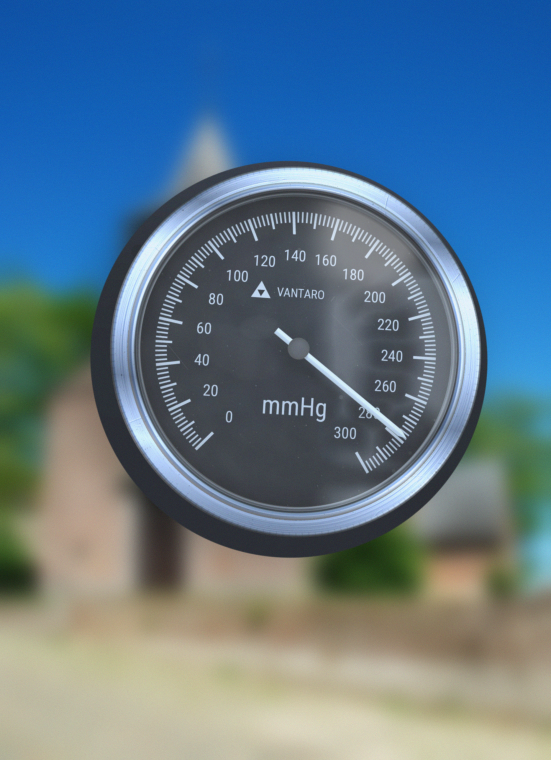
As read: 278mmHg
